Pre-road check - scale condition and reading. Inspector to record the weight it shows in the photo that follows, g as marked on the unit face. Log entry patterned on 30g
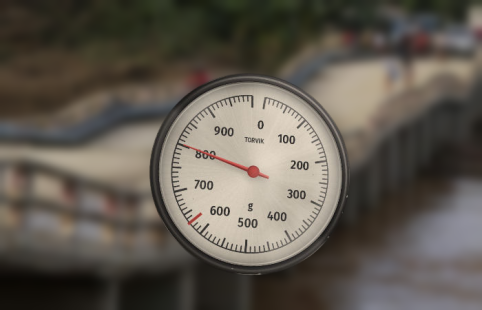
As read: 800g
